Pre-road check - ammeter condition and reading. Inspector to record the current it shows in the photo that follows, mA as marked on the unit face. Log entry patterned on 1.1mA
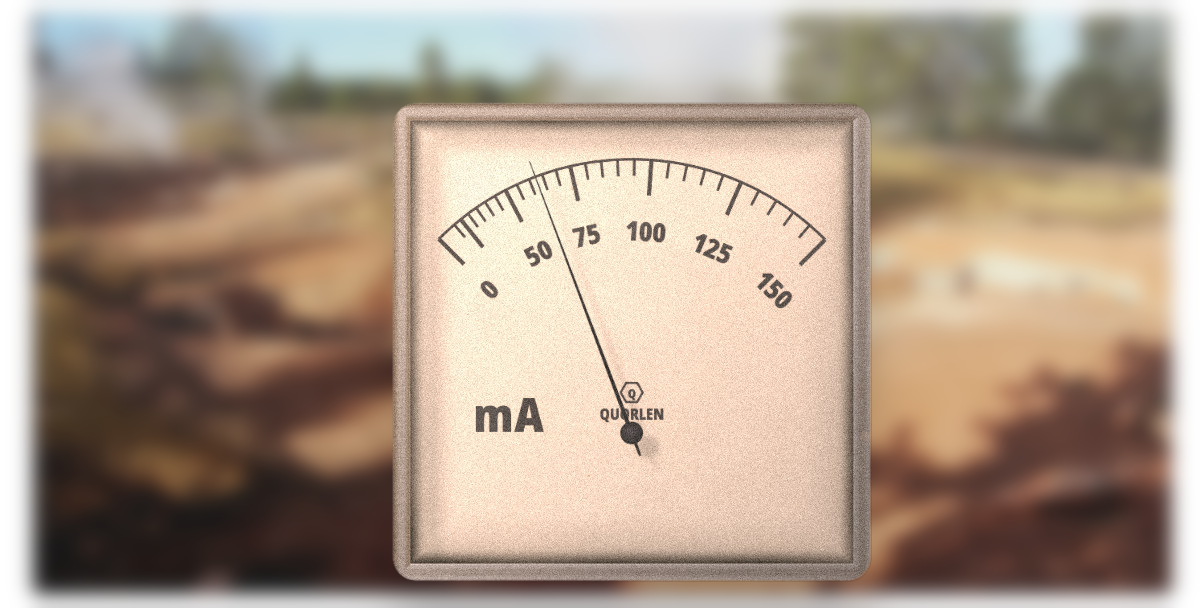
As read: 62.5mA
